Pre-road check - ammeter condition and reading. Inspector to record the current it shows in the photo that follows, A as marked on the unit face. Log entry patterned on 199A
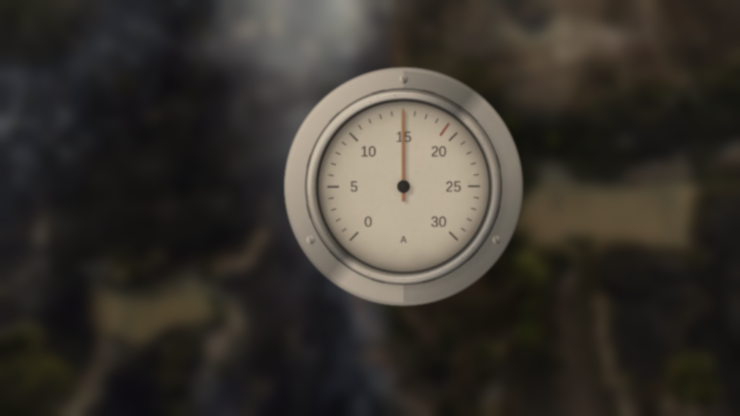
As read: 15A
